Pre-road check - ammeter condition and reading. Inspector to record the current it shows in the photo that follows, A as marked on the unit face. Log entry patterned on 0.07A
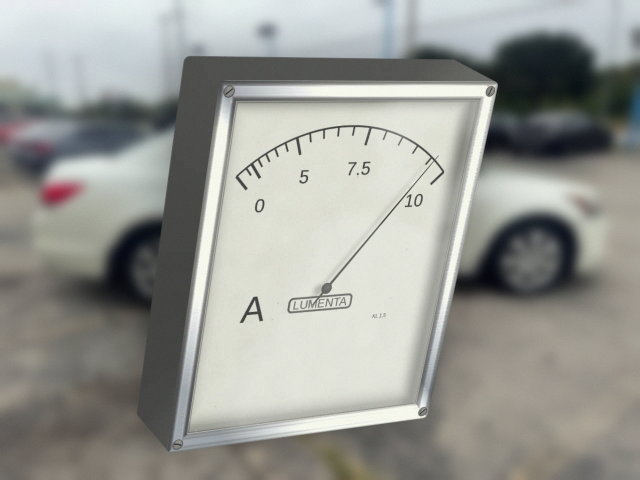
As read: 9.5A
